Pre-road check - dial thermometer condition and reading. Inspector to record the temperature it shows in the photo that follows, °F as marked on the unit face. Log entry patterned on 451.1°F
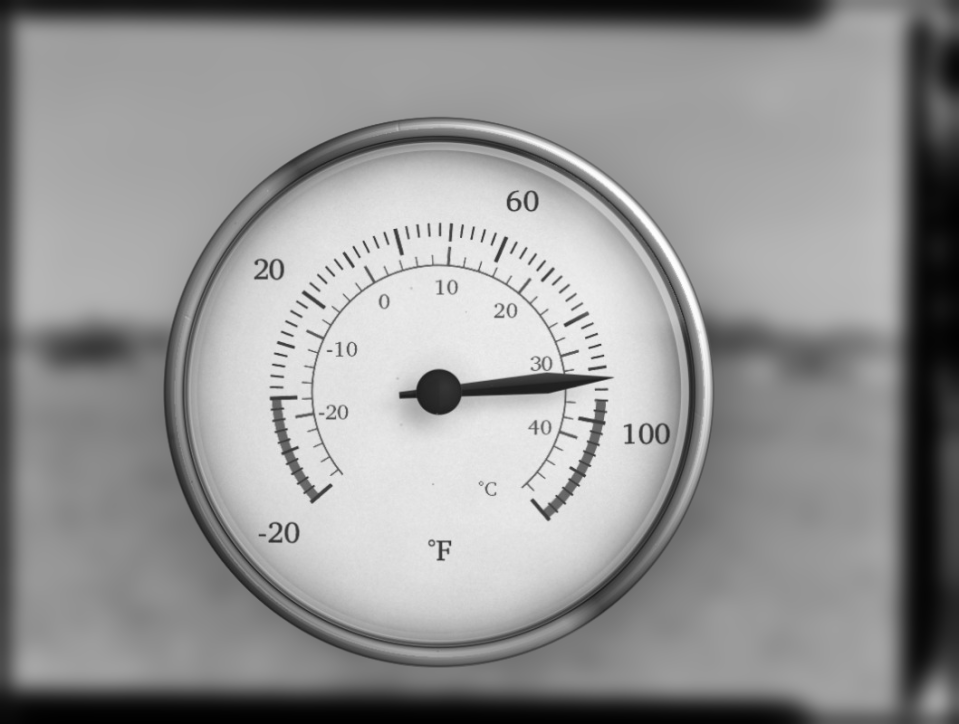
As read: 92°F
